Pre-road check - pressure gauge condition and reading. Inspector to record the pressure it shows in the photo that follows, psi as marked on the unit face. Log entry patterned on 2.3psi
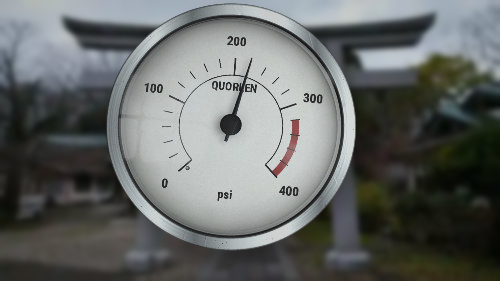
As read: 220psi
